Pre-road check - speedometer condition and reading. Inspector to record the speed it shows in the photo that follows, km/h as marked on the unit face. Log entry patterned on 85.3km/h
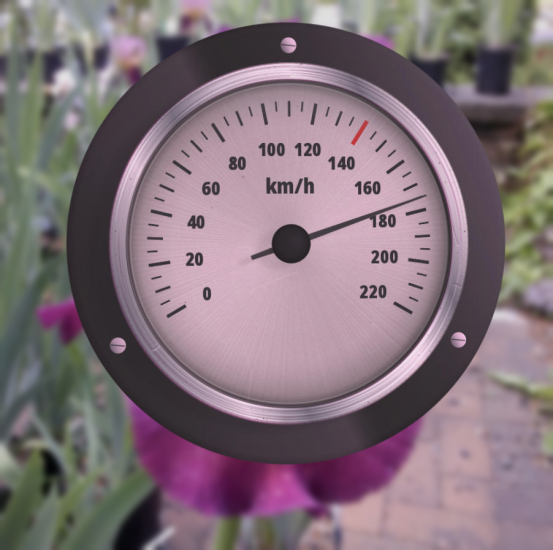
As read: 175km/h
